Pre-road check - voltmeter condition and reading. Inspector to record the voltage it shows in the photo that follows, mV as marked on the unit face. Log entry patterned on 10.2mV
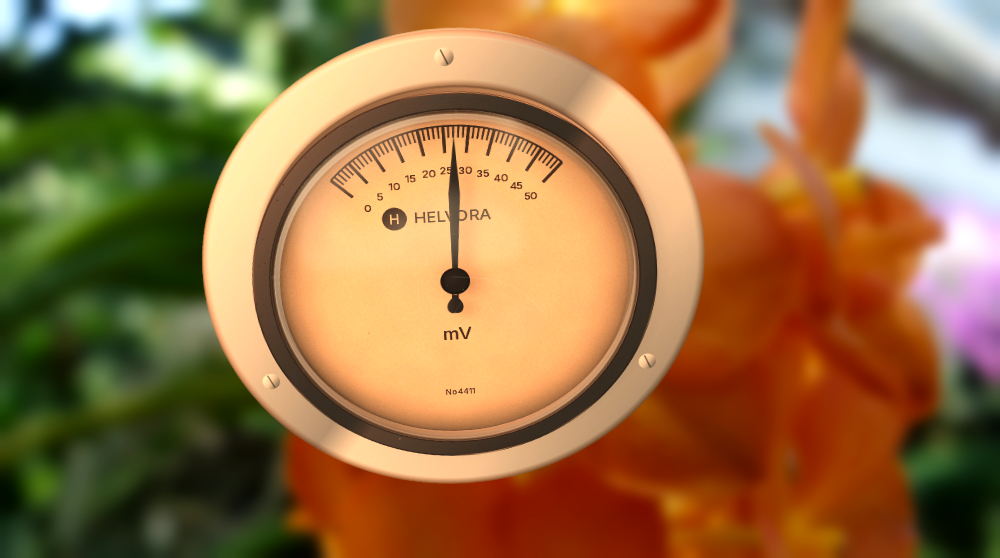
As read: 27mV
